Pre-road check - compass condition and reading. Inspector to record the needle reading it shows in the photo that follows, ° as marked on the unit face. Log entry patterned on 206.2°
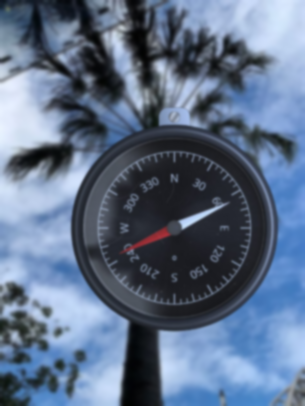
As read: 245°
